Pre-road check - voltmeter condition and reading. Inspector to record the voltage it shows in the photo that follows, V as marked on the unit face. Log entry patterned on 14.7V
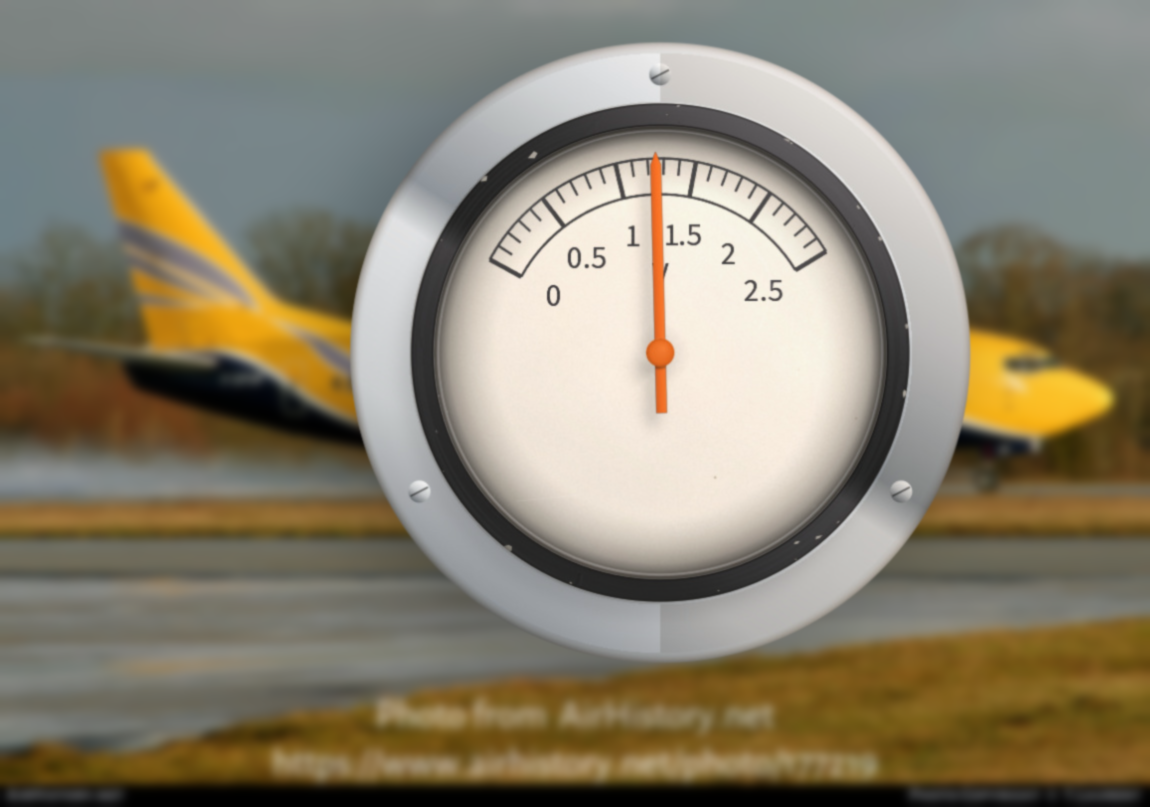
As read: 1.25V
